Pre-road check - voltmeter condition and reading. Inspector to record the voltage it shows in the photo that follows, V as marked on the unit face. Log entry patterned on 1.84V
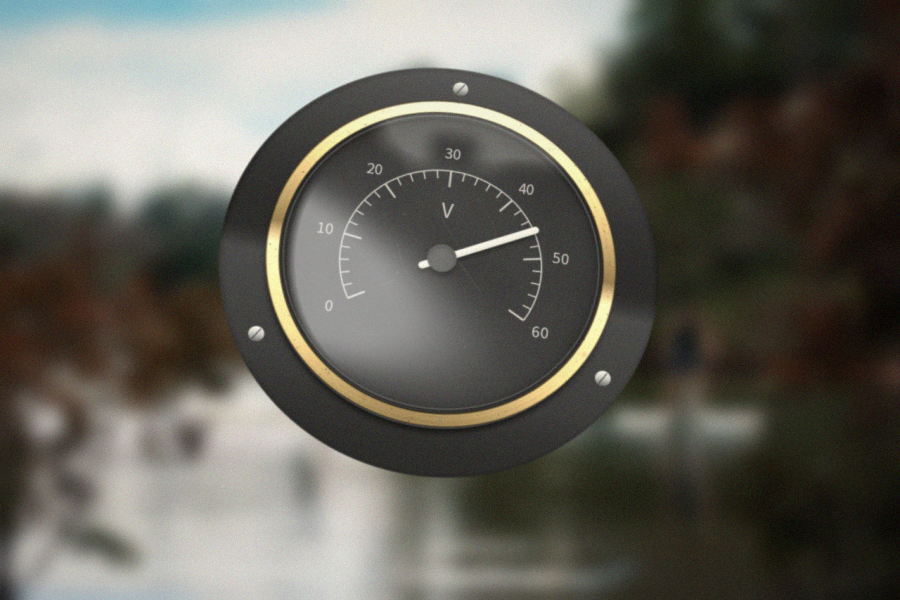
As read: 46V
